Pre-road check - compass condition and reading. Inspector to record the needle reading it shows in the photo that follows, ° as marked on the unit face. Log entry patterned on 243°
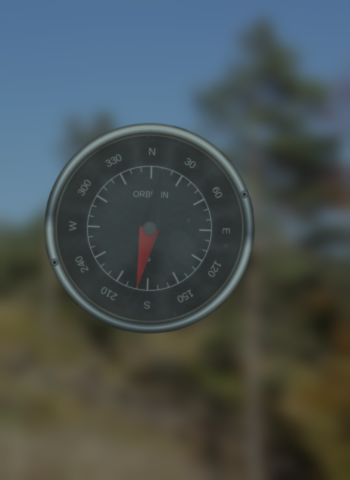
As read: 190°
